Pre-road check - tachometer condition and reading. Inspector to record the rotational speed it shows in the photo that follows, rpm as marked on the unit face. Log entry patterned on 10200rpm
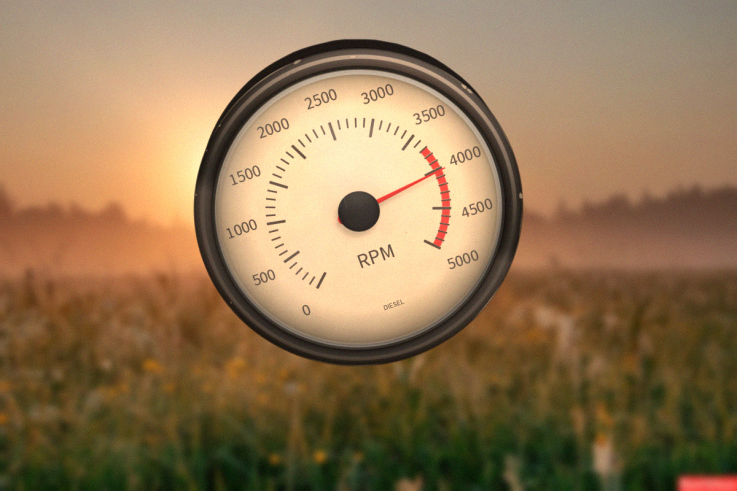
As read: 4000rpm
